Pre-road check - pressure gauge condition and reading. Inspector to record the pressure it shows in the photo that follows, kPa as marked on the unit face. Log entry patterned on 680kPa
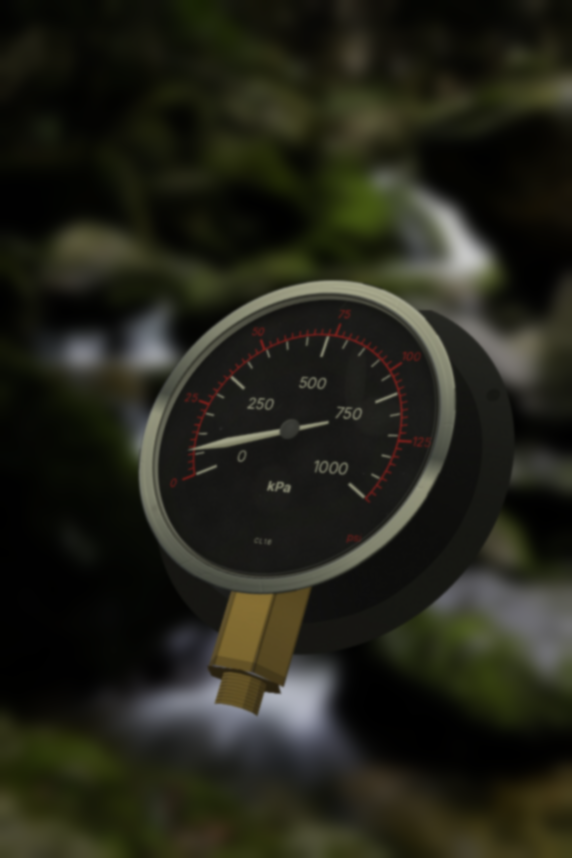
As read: 50kPa
